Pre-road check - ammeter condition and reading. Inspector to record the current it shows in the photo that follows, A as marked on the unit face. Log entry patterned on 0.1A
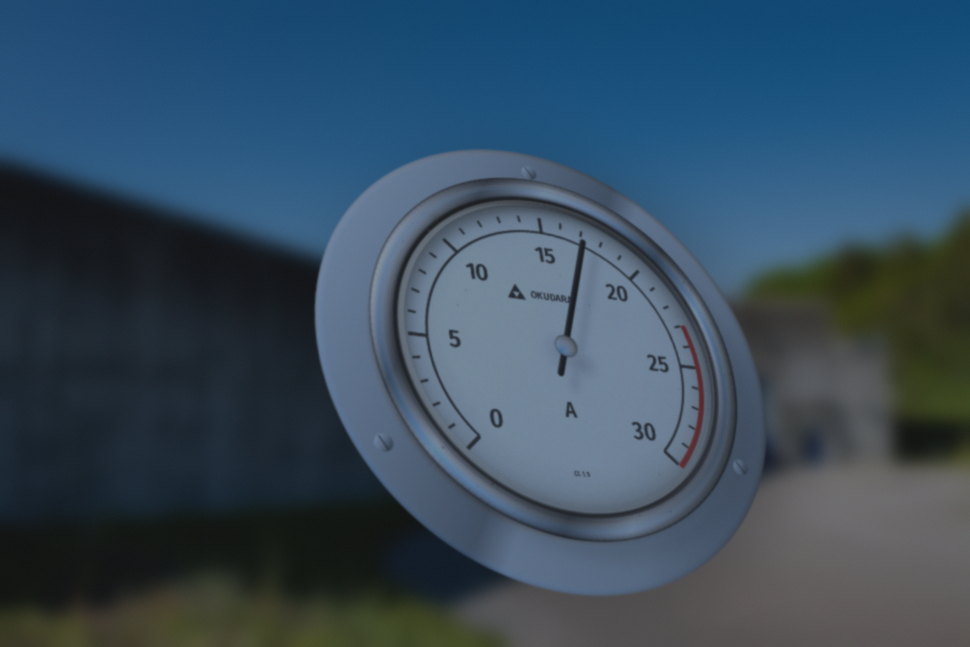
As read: 17A
